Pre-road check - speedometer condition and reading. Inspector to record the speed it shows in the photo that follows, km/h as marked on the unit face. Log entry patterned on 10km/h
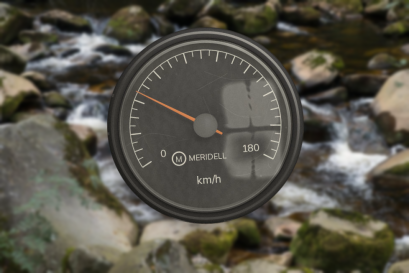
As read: 45km/h
